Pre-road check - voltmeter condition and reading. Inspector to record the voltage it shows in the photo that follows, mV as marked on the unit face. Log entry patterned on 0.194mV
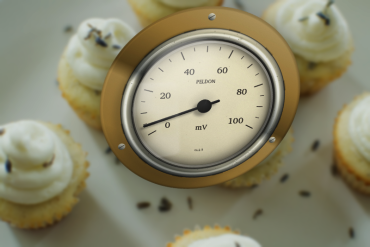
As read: 5mV
